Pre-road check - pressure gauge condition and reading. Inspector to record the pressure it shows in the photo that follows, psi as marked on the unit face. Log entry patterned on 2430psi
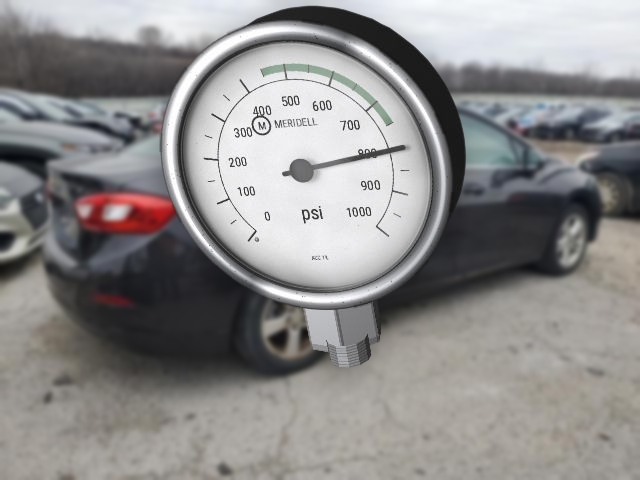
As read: 800psi
